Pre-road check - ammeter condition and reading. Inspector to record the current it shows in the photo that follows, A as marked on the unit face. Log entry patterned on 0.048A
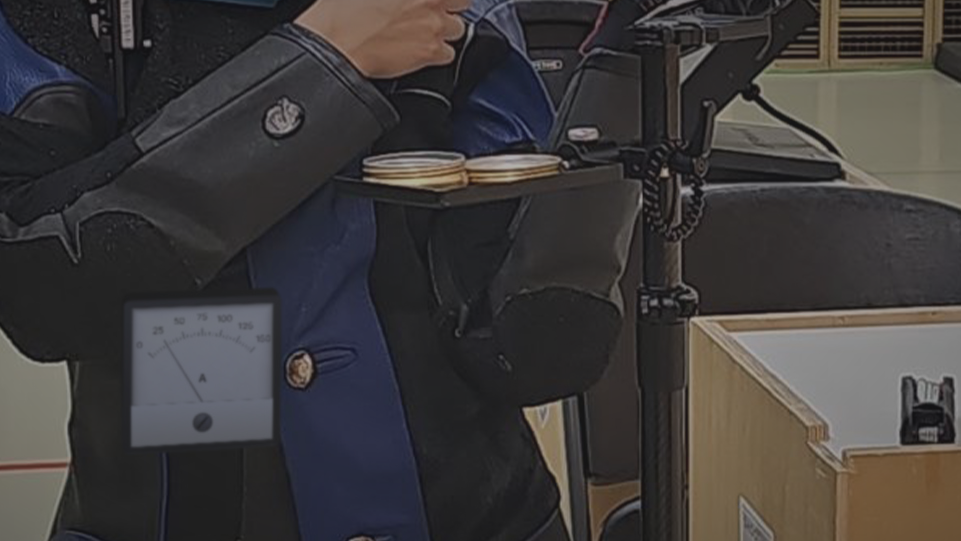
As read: 25A
